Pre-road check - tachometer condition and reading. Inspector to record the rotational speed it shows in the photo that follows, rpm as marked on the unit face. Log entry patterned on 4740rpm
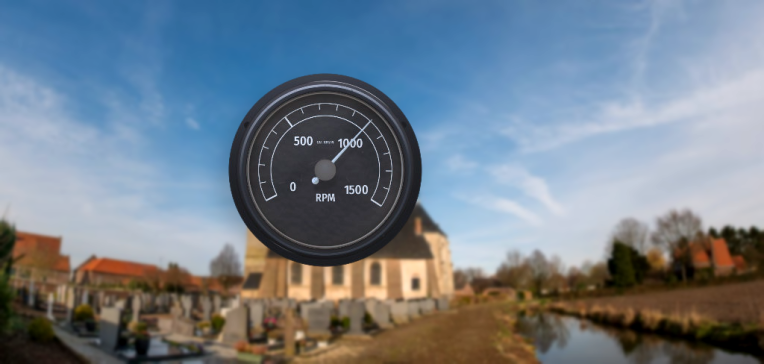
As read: 1000rpm
